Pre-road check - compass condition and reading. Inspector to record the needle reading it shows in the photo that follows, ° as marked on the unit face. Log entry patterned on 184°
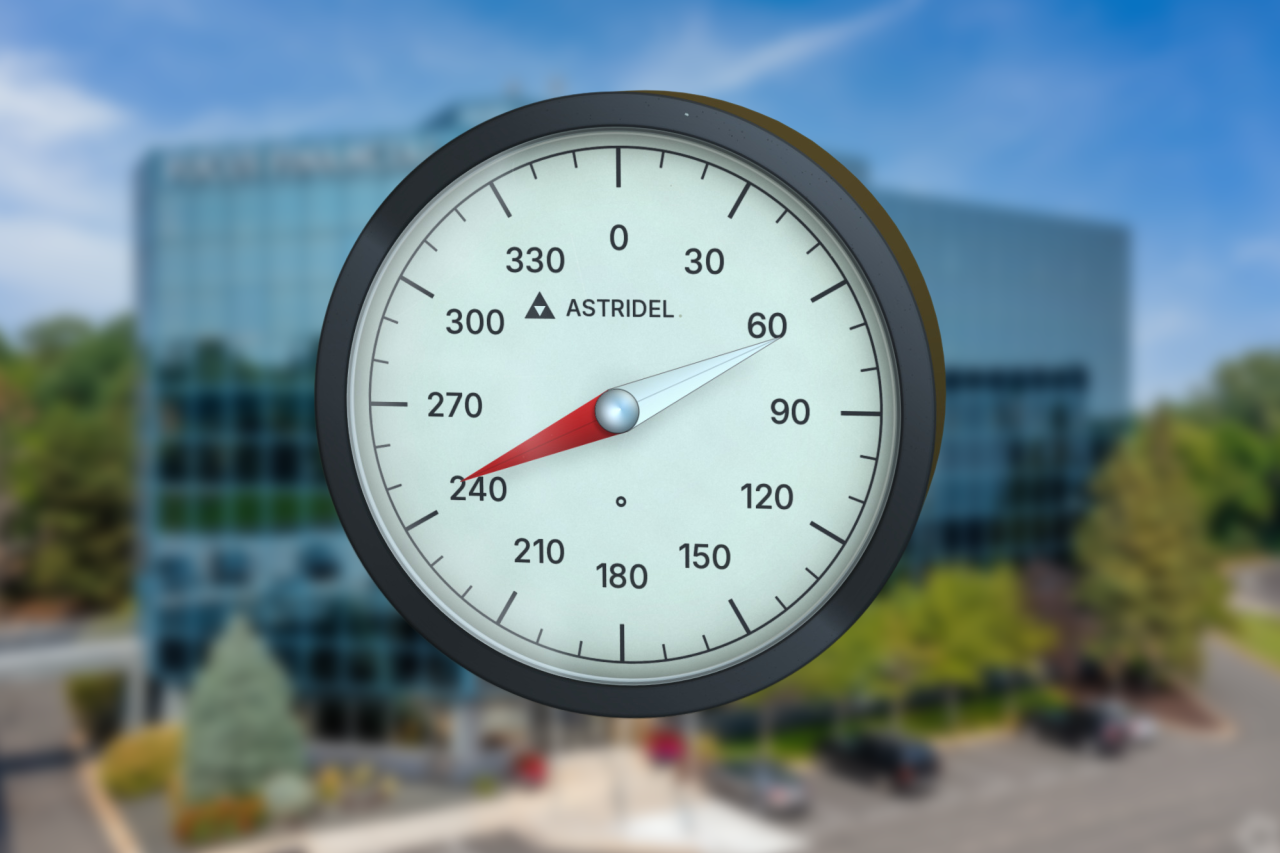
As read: 245°
